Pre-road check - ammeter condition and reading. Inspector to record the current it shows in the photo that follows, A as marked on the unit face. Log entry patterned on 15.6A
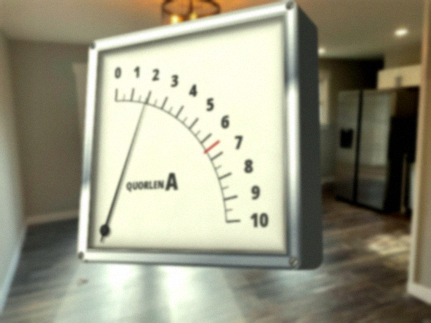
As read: 2A
